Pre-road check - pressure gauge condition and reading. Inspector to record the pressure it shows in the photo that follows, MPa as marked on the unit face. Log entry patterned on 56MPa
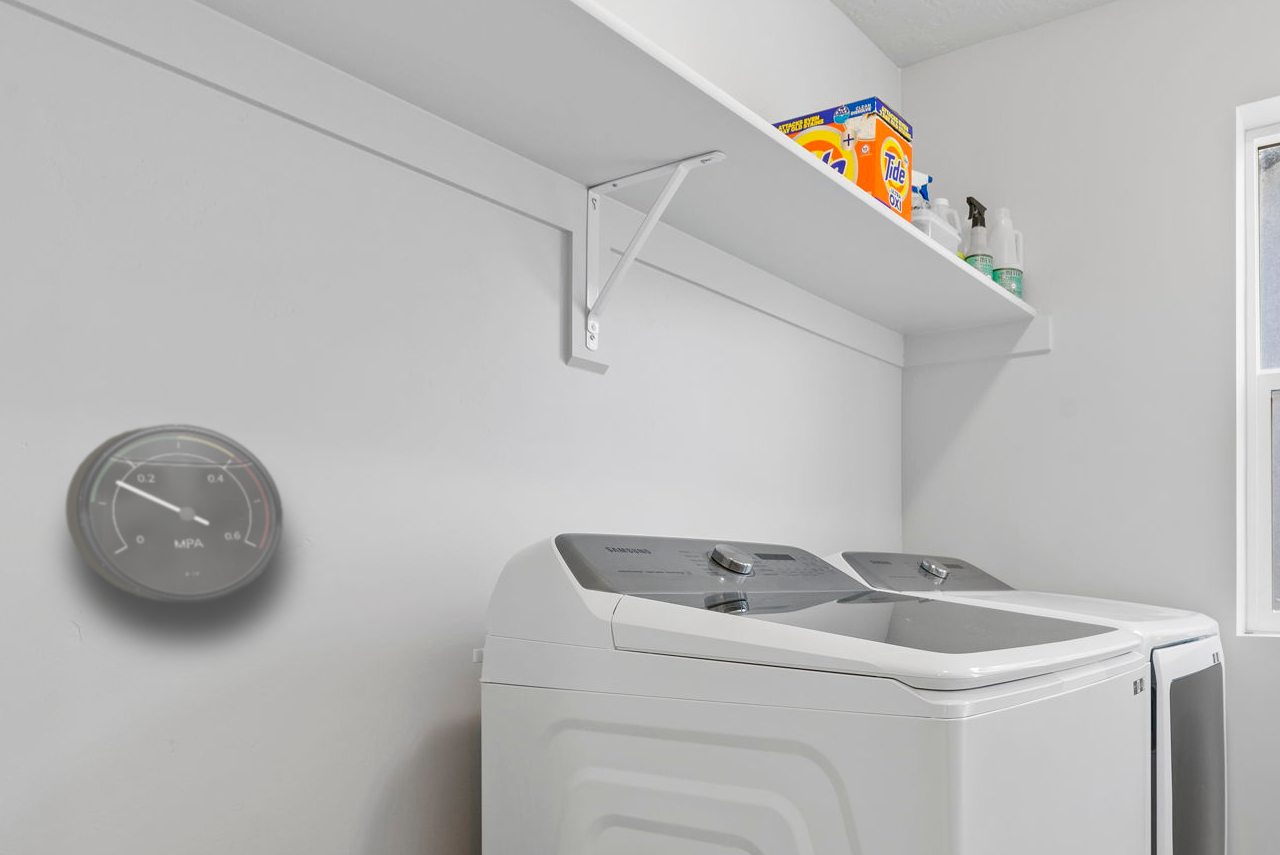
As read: 0.15MPa
